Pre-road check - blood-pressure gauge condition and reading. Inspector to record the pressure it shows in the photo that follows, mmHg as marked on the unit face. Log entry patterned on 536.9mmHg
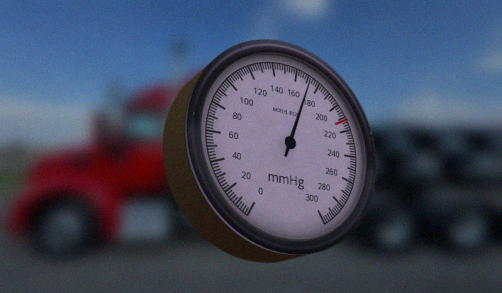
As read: 170mmHg
